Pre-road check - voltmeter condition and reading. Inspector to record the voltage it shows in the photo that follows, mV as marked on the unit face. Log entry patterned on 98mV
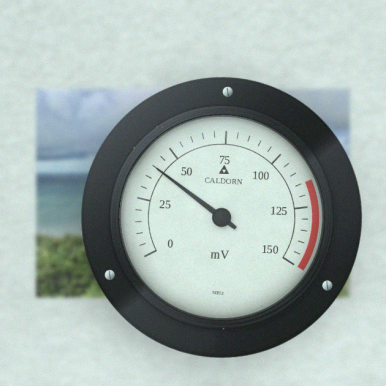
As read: 40mV
